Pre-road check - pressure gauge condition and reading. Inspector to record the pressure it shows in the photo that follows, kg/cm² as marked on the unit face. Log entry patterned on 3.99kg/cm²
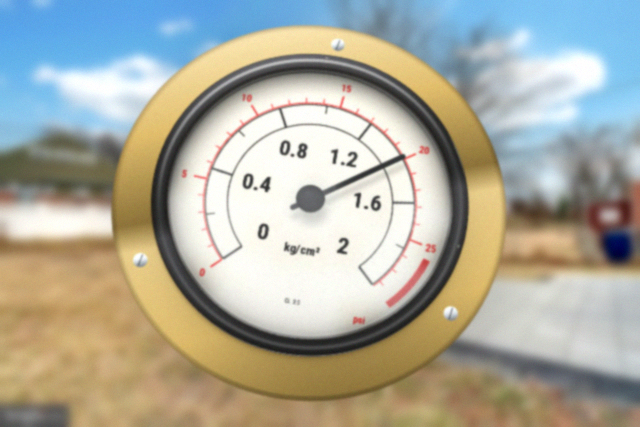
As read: 1.4kg/cm²
